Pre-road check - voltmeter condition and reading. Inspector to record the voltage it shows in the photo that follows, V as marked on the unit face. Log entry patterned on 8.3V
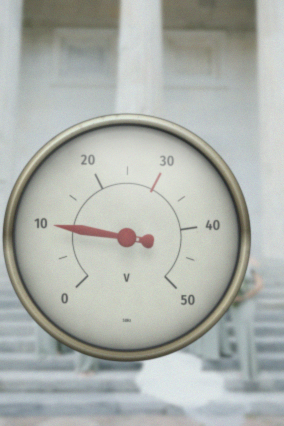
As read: 10V
